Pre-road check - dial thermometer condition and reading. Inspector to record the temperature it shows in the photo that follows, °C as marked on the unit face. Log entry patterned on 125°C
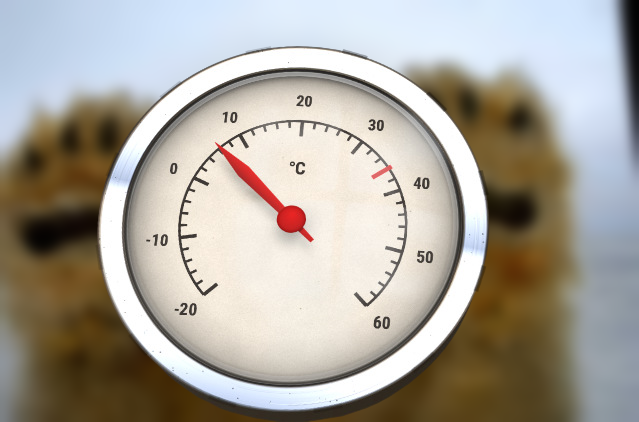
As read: 6°C
